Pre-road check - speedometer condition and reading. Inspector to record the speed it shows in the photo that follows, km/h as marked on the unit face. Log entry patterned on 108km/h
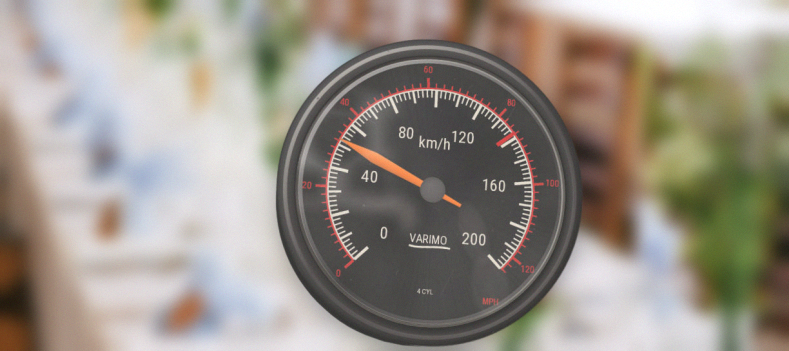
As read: 52km/h
